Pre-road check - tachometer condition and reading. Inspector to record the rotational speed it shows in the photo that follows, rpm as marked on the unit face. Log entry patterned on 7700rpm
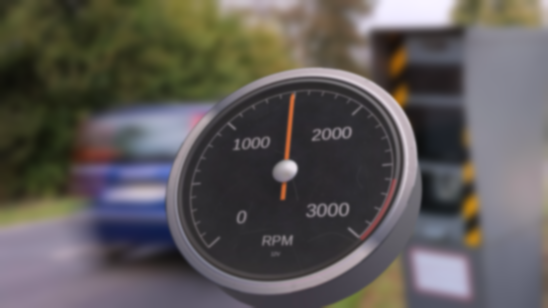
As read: 1500rpm
